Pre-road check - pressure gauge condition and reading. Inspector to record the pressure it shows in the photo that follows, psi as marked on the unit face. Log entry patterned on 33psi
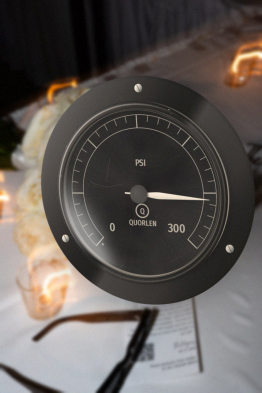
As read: 255psi
